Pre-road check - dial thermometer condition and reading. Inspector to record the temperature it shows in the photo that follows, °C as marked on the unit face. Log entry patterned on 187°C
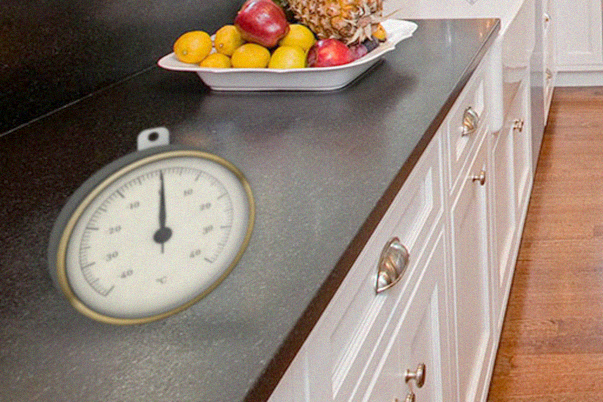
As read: 0°C
